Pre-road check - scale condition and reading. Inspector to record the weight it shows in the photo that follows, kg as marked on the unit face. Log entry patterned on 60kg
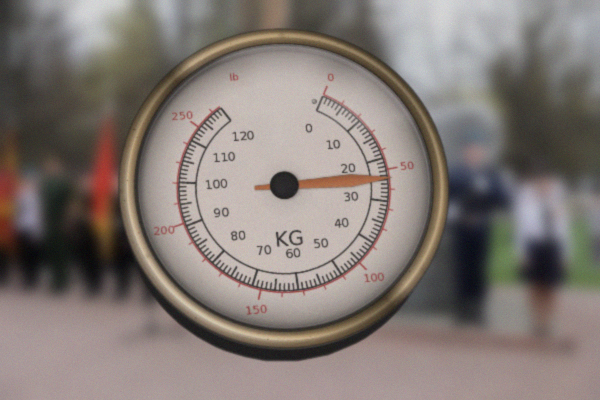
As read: 25kg
